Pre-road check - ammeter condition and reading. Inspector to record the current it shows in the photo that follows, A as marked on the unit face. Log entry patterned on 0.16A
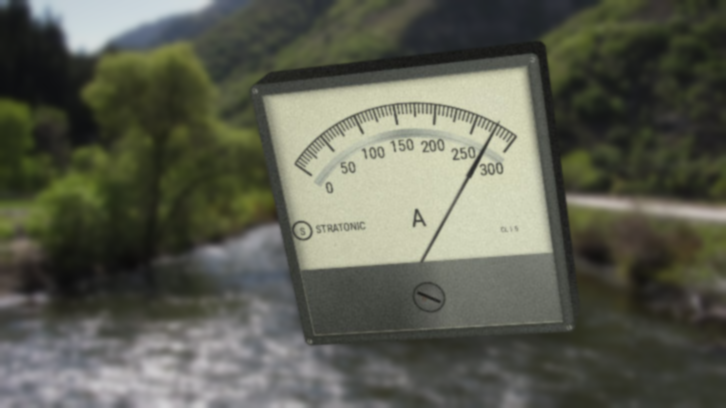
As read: 275A
